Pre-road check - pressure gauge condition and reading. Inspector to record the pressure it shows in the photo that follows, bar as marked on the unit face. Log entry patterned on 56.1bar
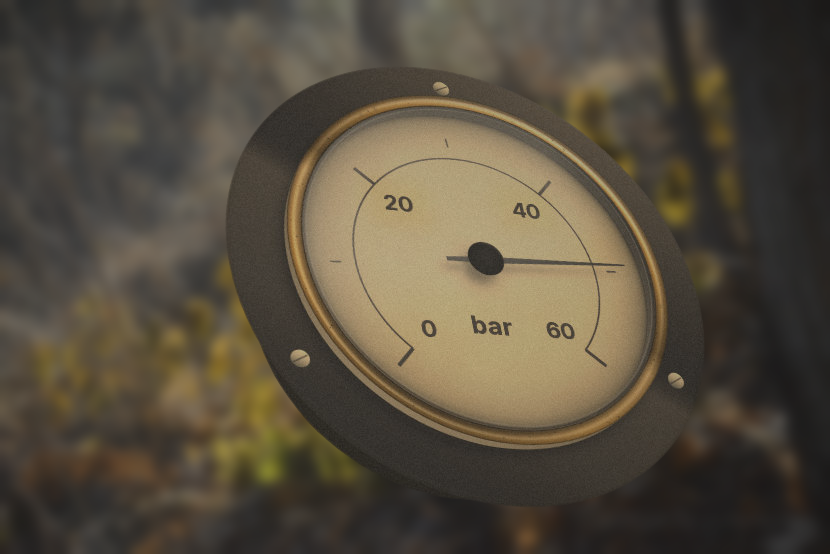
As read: 50bar
